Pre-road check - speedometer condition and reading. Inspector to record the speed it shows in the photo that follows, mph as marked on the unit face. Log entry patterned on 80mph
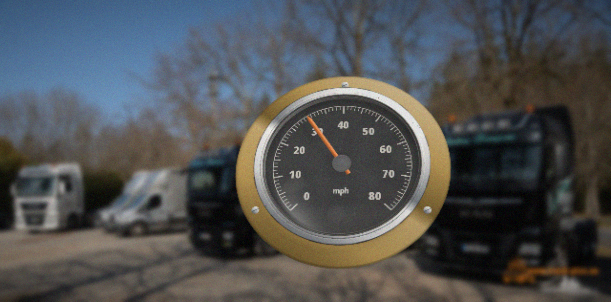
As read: 30mph
